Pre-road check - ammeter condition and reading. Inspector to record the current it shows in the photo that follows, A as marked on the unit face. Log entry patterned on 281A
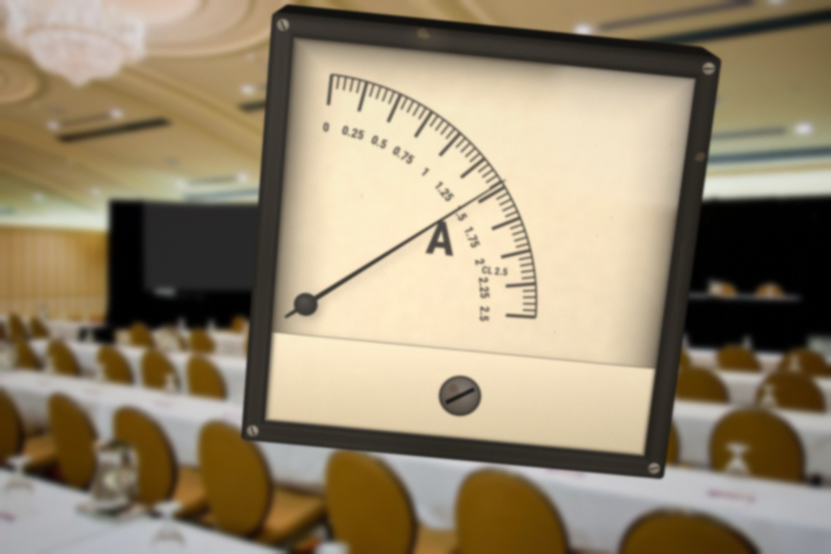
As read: 1.45A
